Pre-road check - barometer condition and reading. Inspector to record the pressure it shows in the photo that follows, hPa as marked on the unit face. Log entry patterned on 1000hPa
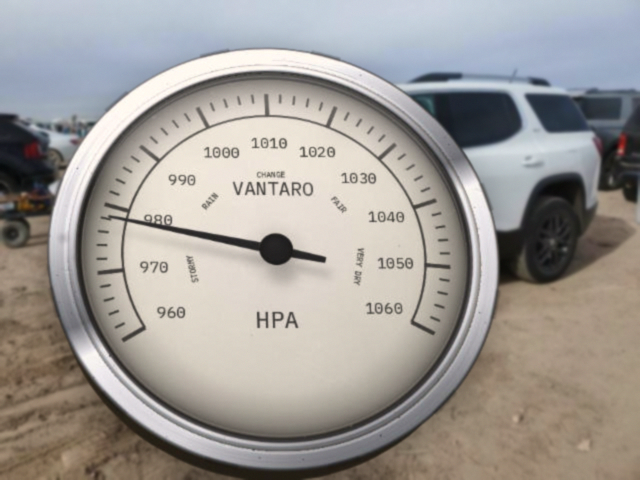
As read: 978hPa
